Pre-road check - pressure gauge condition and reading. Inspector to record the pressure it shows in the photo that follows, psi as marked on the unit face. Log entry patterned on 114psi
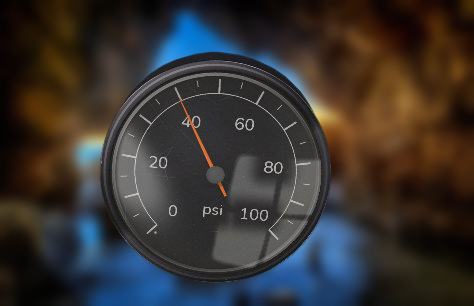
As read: 40psi
